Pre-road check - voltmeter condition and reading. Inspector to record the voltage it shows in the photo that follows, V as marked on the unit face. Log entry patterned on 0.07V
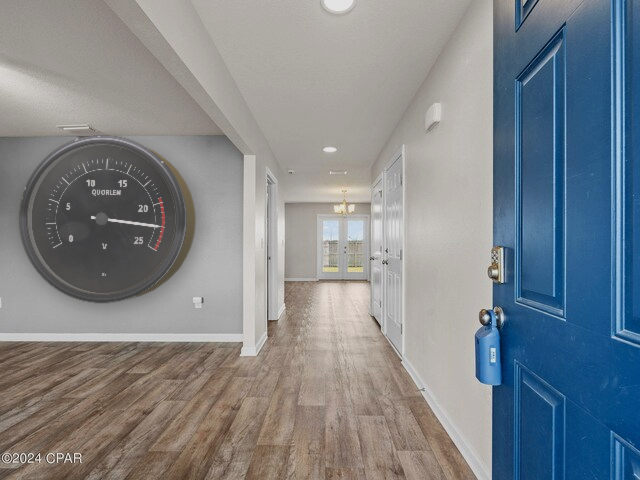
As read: 22.5V
